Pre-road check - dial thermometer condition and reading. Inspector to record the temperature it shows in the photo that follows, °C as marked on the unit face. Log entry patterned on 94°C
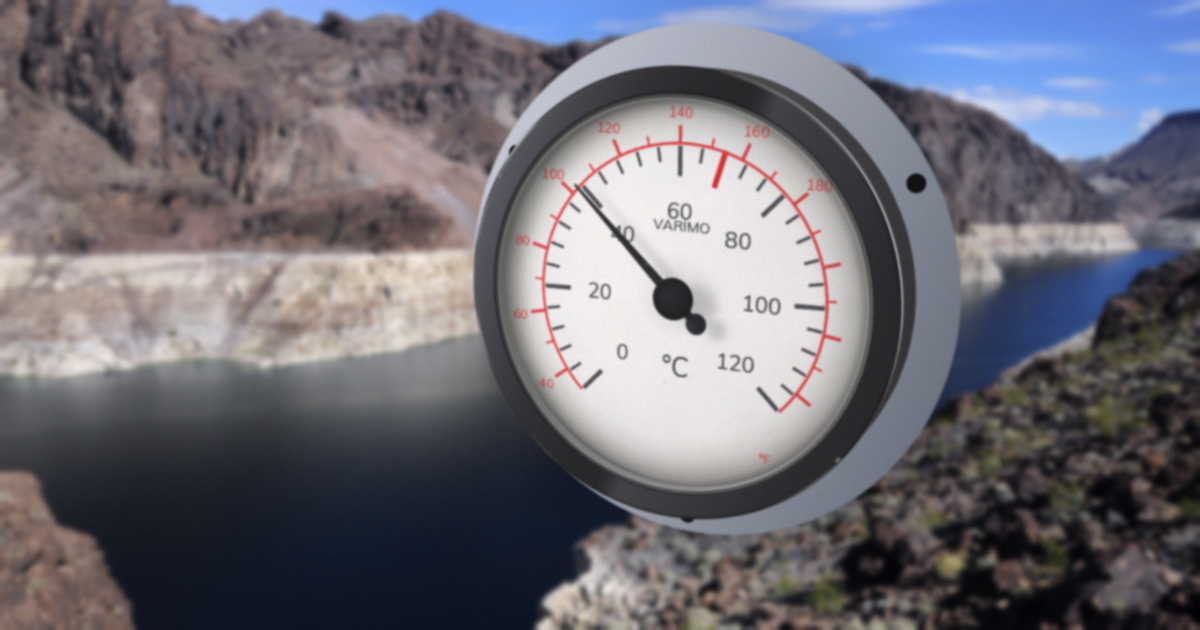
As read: 40°C
